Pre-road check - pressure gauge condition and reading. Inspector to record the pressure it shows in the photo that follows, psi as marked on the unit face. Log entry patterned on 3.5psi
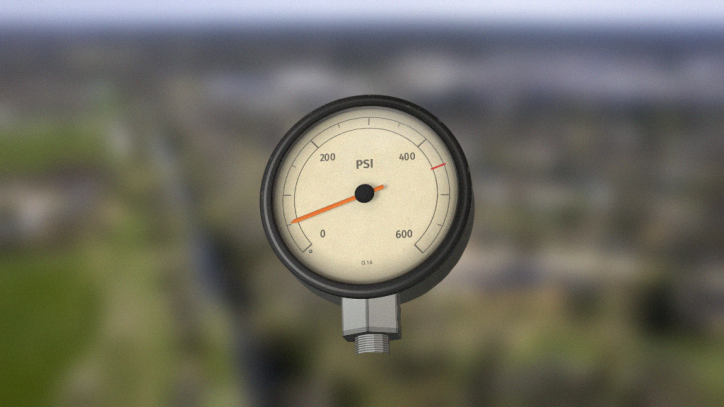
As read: 50psi
